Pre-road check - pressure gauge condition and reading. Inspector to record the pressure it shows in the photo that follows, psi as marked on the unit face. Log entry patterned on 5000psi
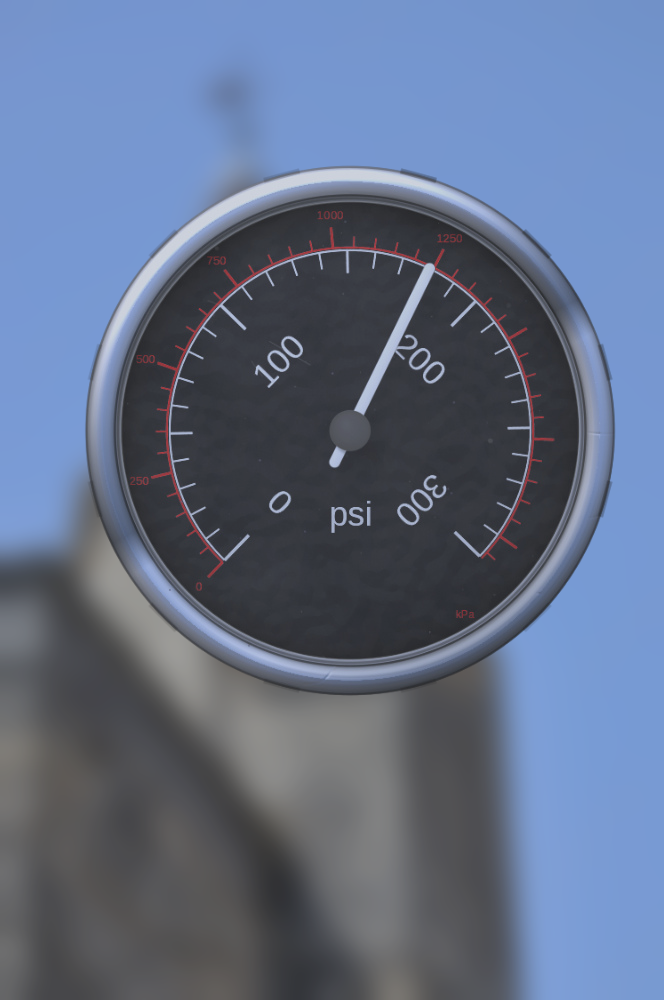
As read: 180psi
